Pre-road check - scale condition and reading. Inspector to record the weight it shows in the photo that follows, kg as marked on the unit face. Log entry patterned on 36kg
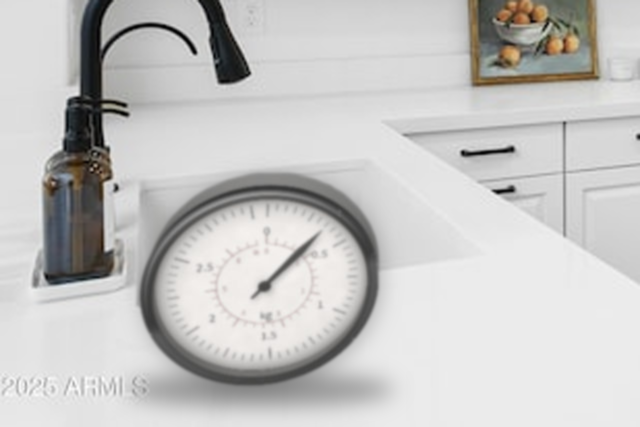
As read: 0.35kg
